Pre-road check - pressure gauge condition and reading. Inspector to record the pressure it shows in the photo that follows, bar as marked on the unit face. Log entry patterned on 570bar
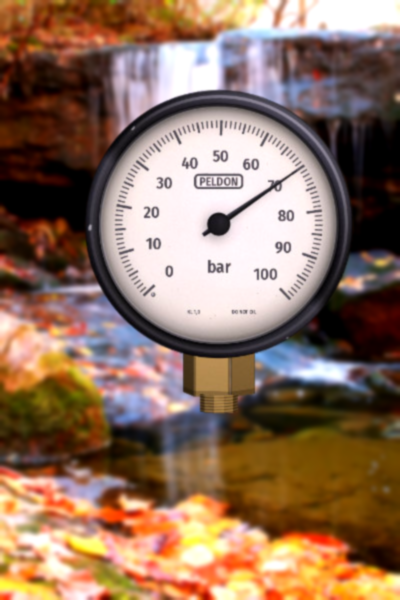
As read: 70bar
